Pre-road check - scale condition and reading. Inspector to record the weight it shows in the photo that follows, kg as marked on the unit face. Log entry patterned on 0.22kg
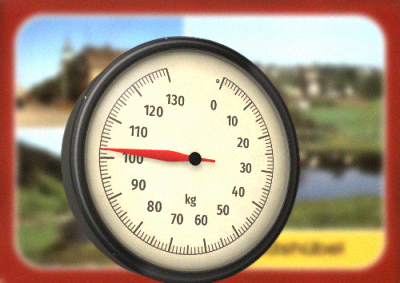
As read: 102kg
